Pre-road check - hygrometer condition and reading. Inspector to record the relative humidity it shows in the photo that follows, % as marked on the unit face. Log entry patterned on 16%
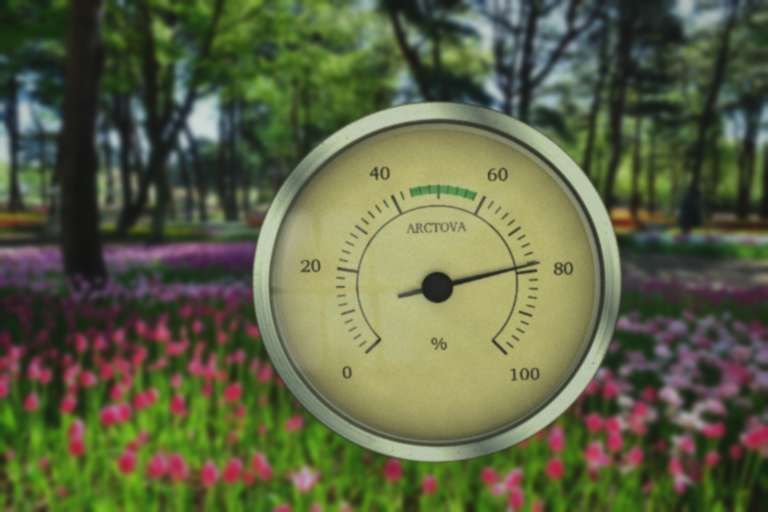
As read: 78%
